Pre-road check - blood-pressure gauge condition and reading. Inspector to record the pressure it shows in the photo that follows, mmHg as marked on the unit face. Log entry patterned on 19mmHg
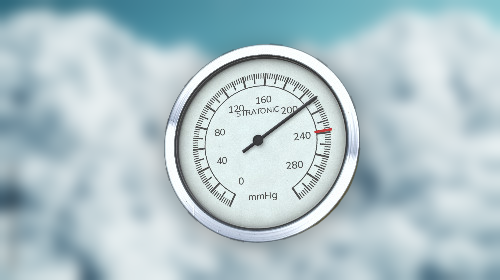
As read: 210mmHg
